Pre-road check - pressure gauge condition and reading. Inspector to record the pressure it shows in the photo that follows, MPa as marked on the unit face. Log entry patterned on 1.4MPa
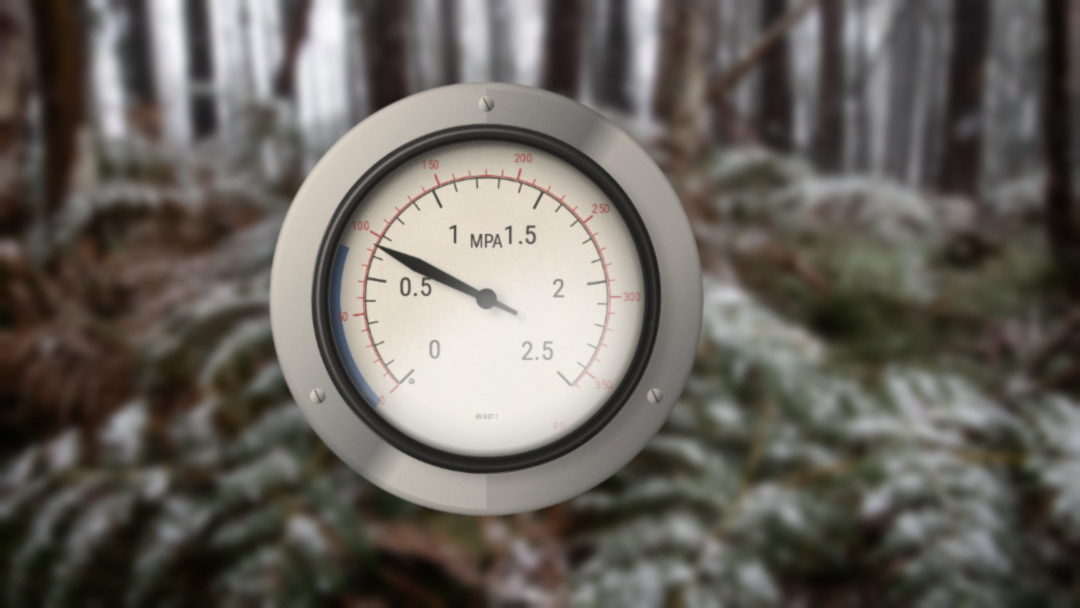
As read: 0.65MPa
